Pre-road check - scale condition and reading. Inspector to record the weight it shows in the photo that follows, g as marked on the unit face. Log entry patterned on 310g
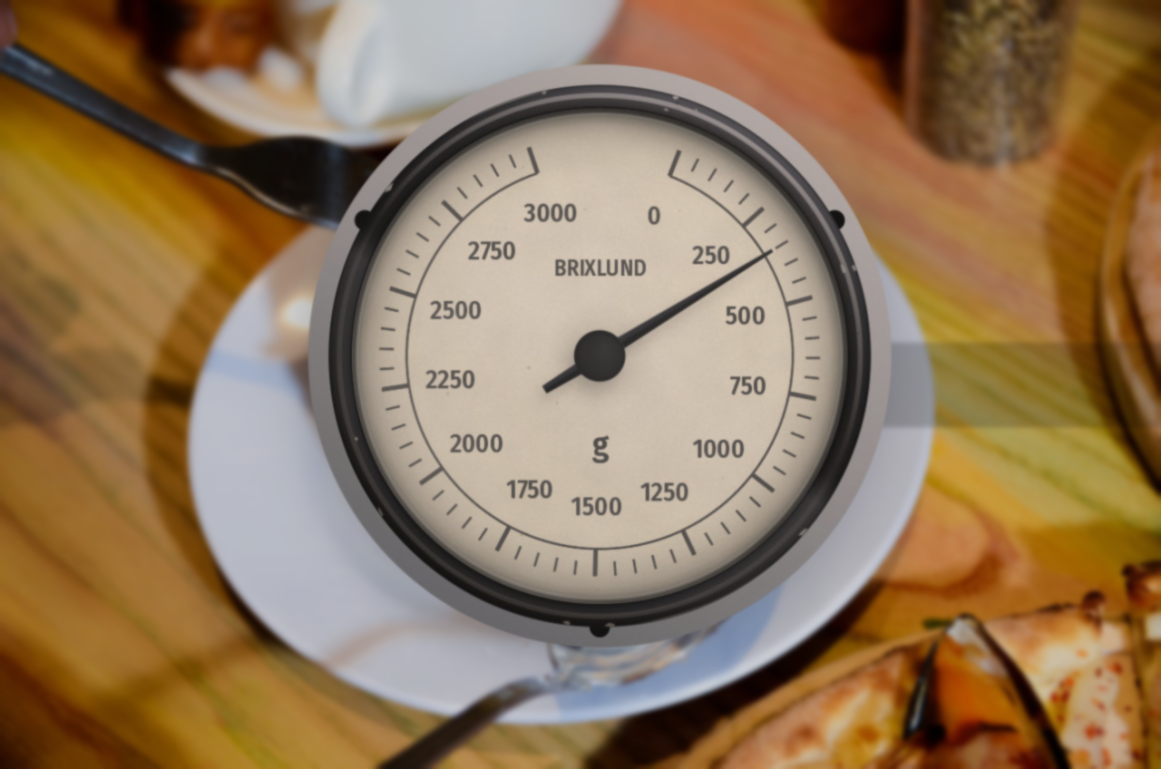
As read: 350g
